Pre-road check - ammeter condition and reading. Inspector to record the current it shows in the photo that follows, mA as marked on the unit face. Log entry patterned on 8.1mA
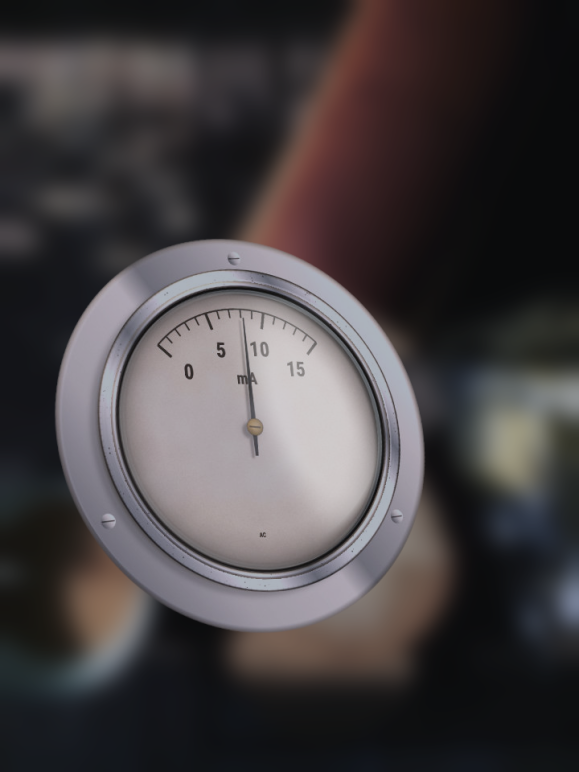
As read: 8mA
